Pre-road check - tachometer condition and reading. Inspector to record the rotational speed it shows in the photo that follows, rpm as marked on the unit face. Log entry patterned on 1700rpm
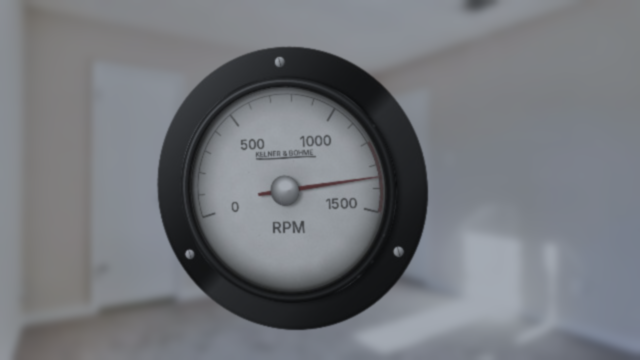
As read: 1350rpm
